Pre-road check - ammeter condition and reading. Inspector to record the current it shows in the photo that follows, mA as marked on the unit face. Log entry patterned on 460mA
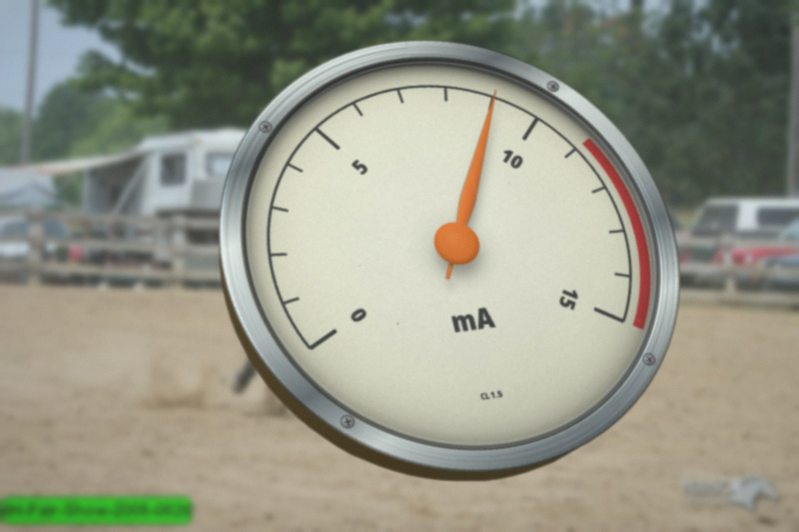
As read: 9mA
